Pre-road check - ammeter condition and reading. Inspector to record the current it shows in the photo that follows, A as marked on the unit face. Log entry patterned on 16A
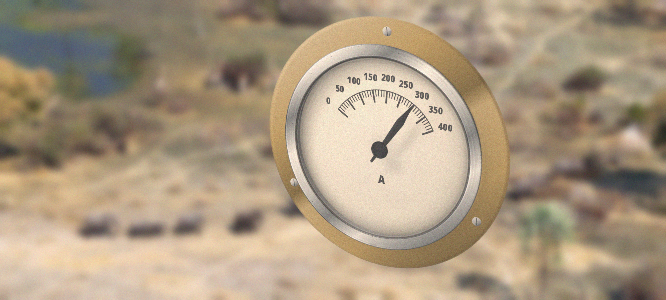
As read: 300A
